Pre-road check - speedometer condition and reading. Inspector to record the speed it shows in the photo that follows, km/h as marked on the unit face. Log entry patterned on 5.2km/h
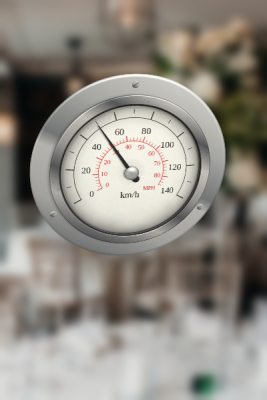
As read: 50km/h
